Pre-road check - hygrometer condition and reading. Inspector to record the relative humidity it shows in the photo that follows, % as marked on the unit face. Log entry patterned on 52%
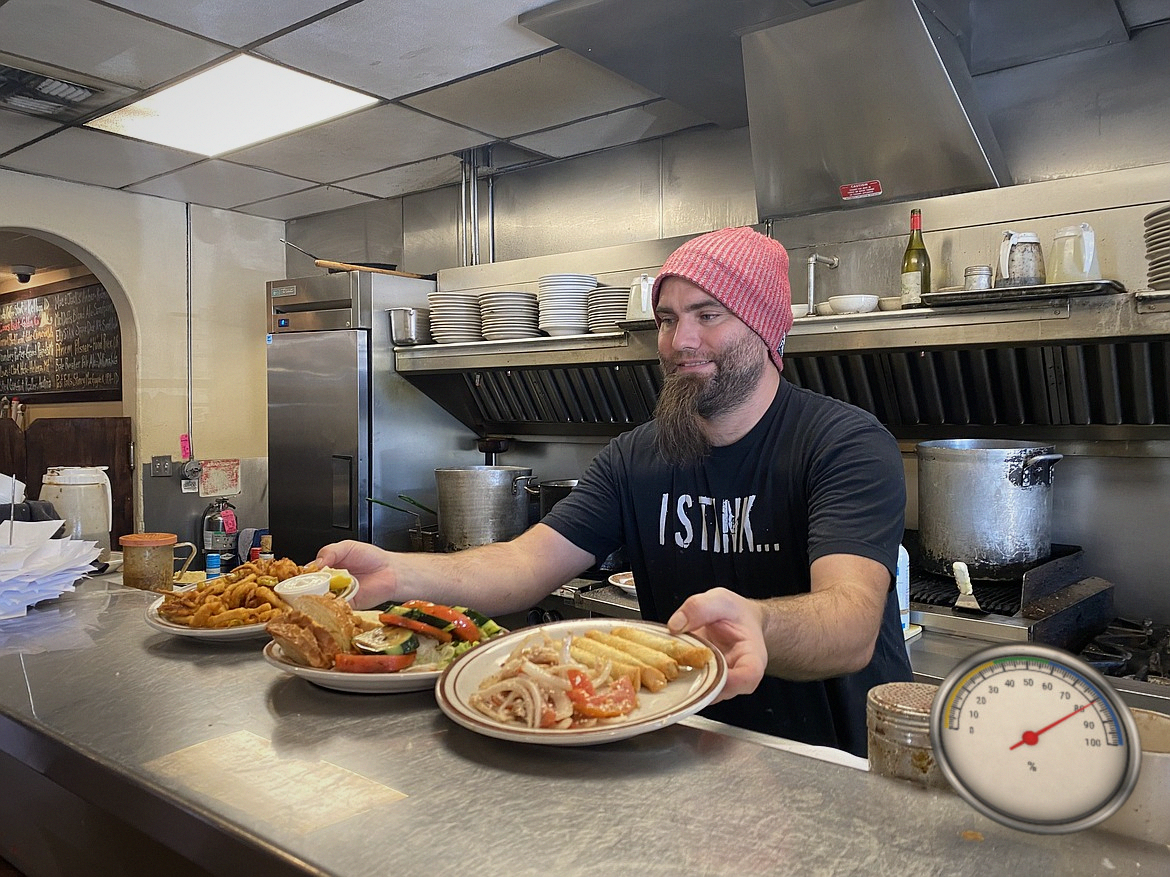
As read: 80%
